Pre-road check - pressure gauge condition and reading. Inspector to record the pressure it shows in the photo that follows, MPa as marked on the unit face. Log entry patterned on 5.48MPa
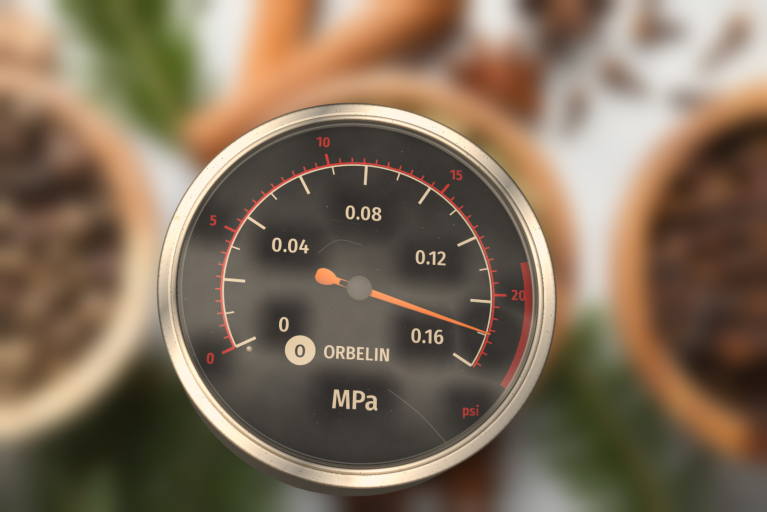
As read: 0.15MPa
